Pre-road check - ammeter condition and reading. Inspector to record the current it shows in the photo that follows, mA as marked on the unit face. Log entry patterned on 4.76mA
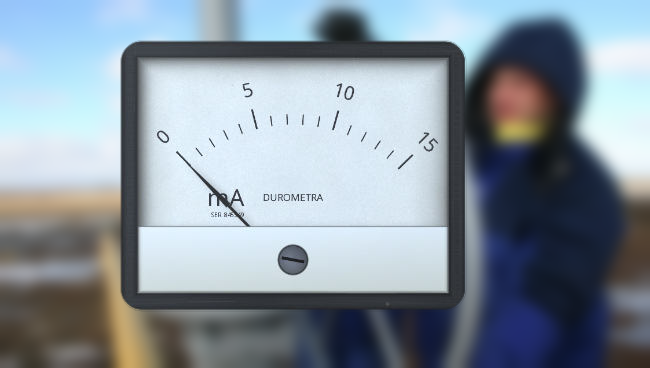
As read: 0mA
